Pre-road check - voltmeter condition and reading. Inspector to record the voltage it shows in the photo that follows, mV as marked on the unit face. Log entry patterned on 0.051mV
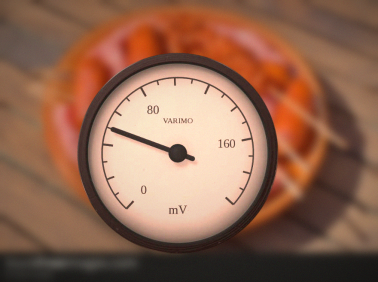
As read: 50mV
